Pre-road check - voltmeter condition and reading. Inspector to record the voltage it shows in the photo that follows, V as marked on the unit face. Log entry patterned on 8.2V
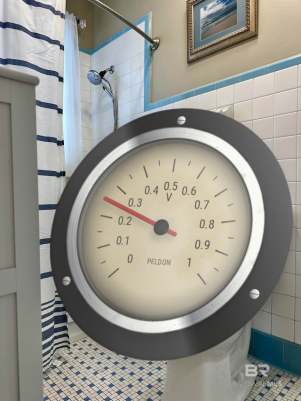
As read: 0.25V
